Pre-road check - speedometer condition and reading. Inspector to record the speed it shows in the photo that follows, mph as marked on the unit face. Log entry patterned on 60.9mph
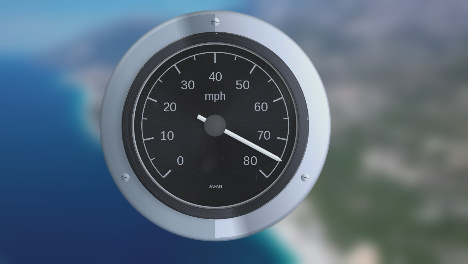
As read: 75mph
